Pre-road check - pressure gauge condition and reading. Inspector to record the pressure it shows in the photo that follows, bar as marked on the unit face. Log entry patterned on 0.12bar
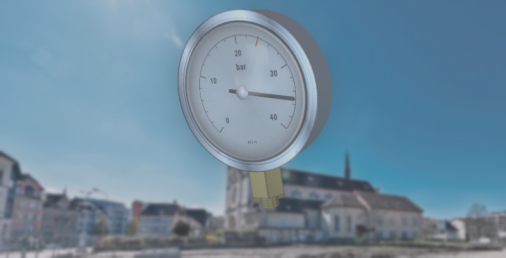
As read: 35bar
